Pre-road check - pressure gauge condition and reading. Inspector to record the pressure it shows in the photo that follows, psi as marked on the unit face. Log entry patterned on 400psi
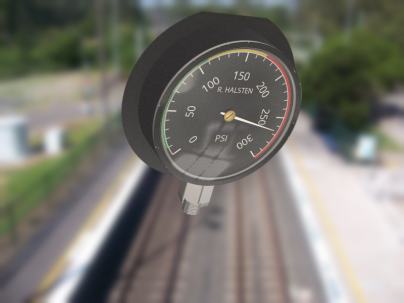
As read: 265psi
